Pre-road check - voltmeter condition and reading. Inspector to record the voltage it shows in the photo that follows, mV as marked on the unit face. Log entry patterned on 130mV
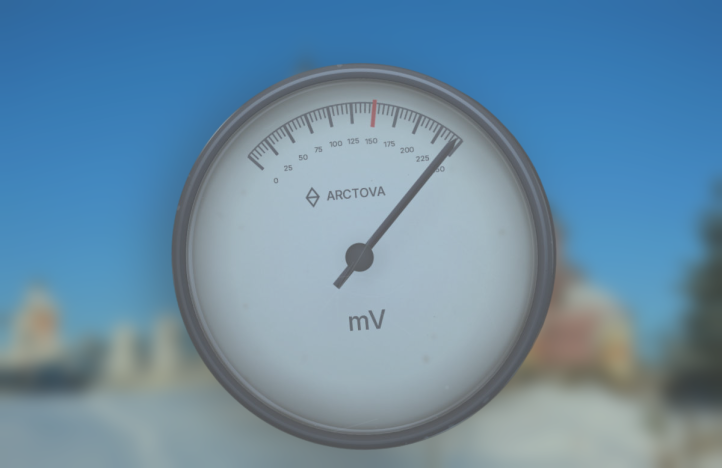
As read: 245mV
